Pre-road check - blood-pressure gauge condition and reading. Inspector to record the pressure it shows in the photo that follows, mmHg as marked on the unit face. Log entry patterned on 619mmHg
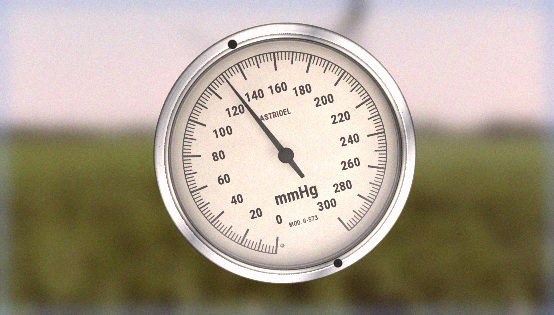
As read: 130mmHg
